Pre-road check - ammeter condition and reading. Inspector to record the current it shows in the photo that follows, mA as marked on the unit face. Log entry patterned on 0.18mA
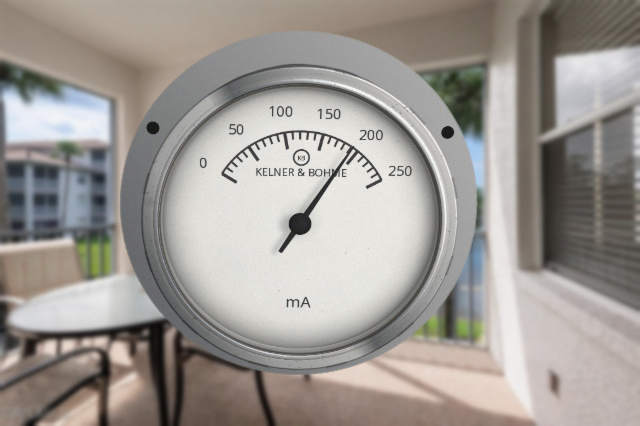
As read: 190mA
